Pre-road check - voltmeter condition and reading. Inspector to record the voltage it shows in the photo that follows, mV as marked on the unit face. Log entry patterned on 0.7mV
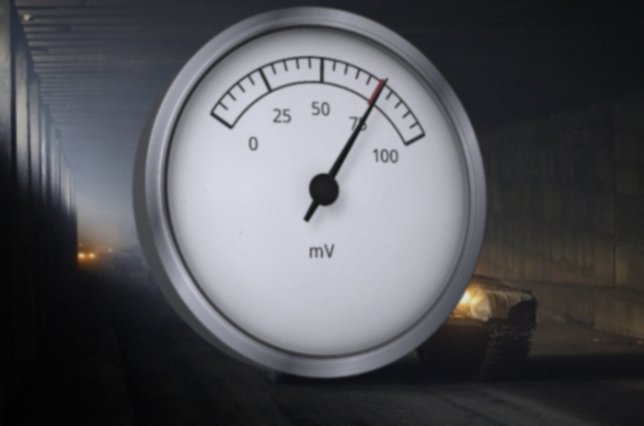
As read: 75mV
